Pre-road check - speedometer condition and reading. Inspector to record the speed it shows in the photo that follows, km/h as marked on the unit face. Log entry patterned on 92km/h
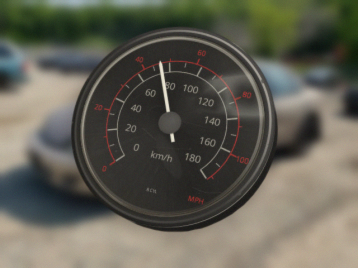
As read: 75km/h
